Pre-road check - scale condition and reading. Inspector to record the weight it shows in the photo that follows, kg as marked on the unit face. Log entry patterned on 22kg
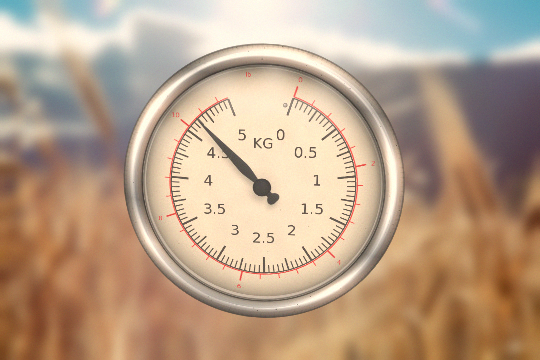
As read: 4.65kg
